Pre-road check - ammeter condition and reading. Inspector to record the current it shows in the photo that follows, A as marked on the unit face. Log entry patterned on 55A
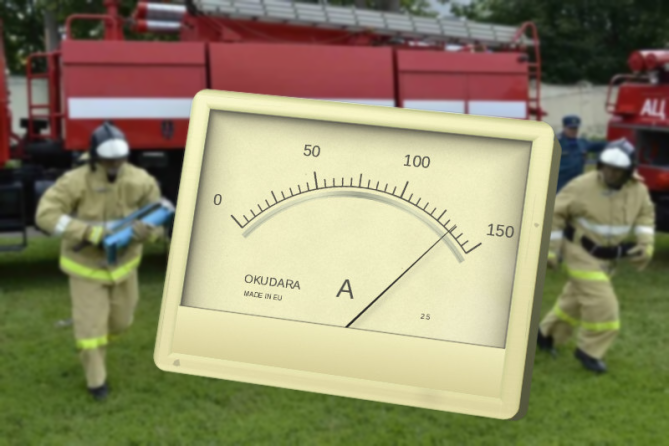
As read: 135A
